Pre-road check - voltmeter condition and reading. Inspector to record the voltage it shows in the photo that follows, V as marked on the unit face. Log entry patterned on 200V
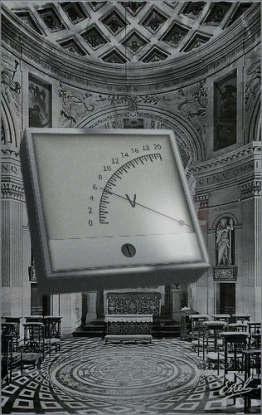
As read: 6V
